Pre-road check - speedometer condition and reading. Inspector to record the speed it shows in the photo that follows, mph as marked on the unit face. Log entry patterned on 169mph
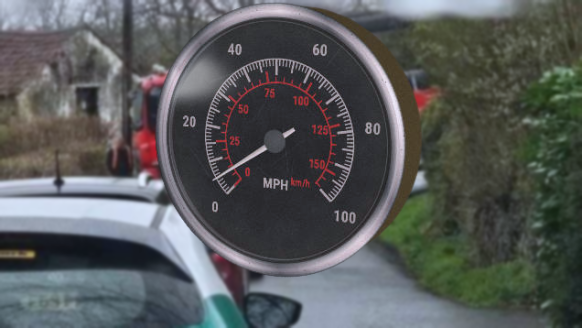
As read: 5mph
